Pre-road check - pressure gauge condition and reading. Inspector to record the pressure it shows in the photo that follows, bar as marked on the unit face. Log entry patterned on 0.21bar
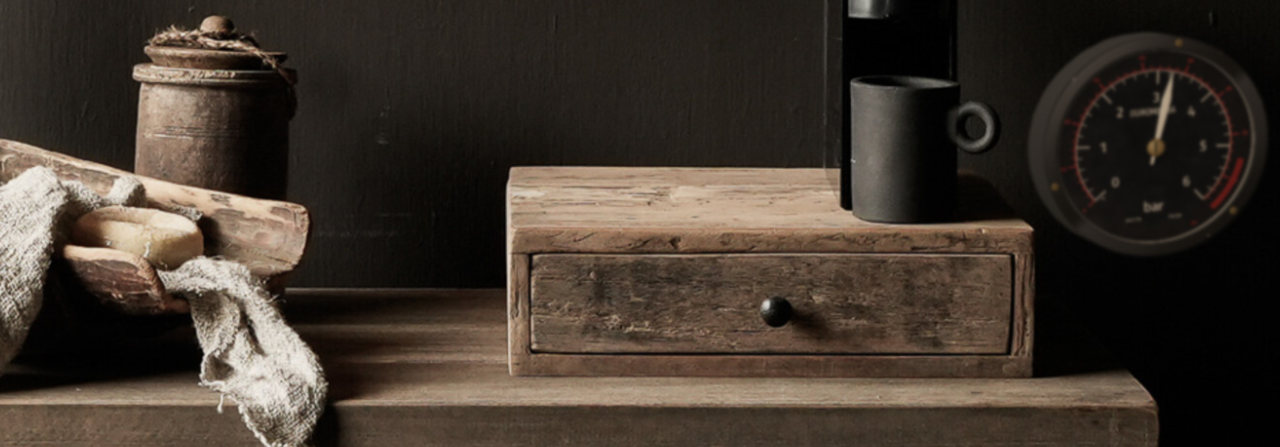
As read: 3.2bar
